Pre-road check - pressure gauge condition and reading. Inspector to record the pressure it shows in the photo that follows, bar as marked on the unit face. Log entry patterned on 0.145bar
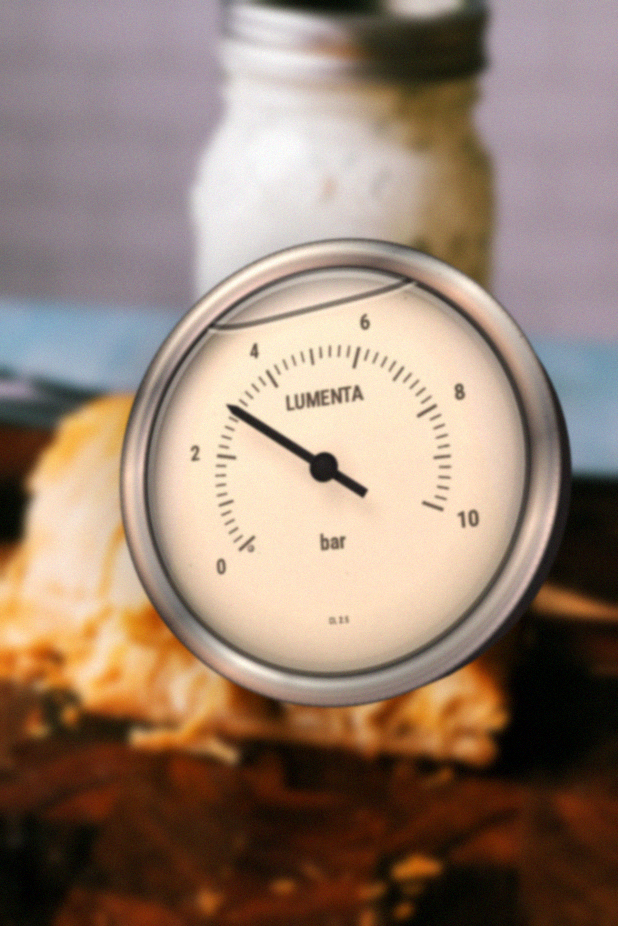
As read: 3bar
